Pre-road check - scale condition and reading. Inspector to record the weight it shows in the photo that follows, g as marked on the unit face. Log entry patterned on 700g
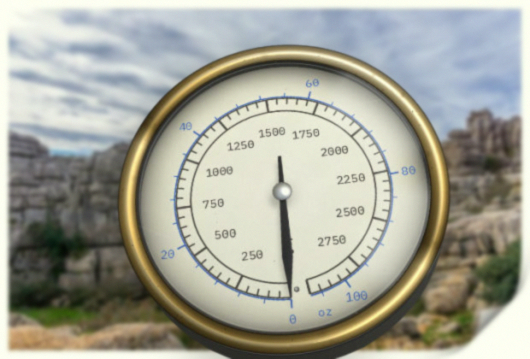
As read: 0g
